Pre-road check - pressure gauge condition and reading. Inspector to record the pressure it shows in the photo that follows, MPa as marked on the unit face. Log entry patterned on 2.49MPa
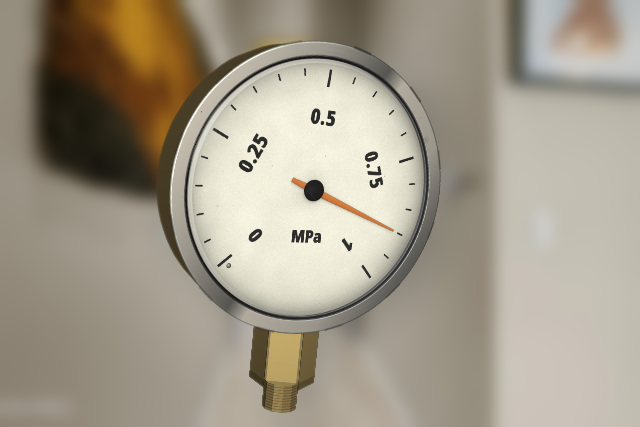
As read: 0.9MPa
